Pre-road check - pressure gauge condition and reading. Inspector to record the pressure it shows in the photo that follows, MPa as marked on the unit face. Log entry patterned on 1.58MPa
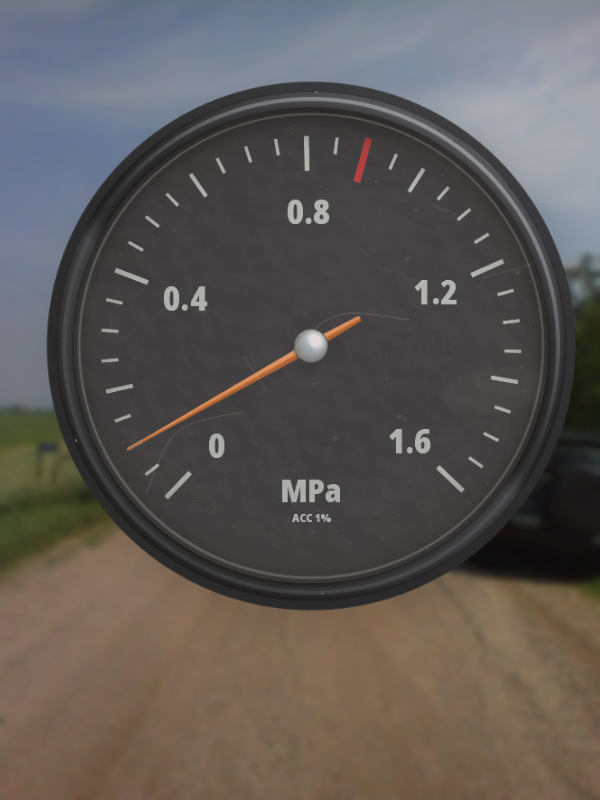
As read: 0.1MPa
